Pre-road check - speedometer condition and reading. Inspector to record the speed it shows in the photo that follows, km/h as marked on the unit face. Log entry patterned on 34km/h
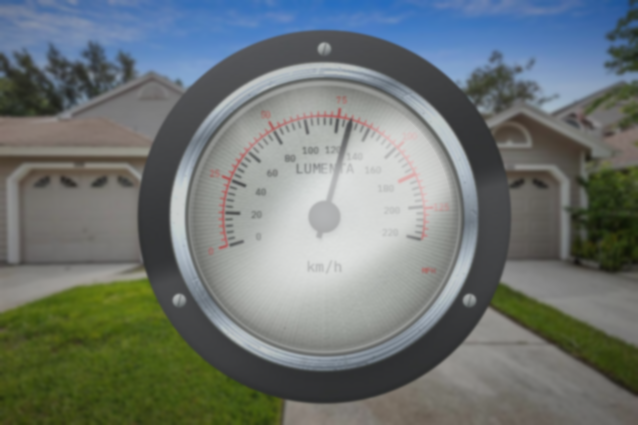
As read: 128km/h
